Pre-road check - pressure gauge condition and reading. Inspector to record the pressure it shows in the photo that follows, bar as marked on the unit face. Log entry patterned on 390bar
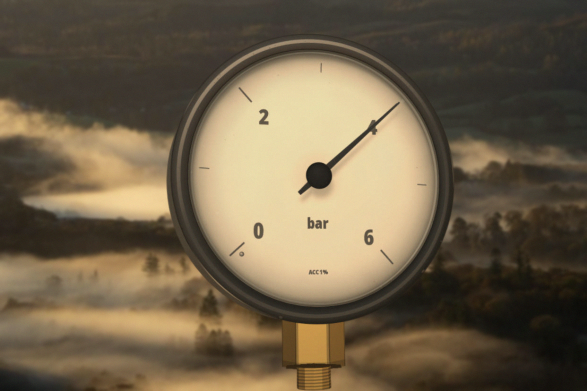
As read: 4bar
